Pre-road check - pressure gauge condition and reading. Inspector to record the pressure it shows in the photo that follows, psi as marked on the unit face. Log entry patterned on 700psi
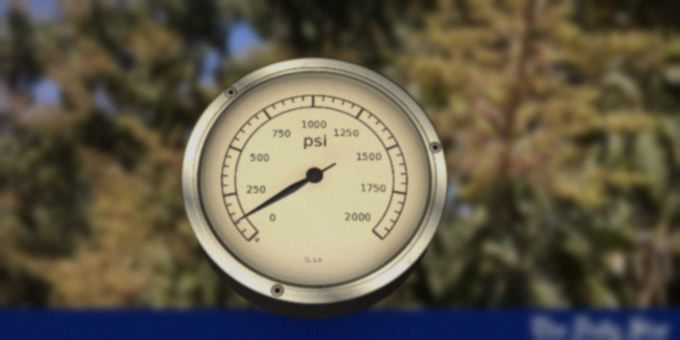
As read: 100psi
